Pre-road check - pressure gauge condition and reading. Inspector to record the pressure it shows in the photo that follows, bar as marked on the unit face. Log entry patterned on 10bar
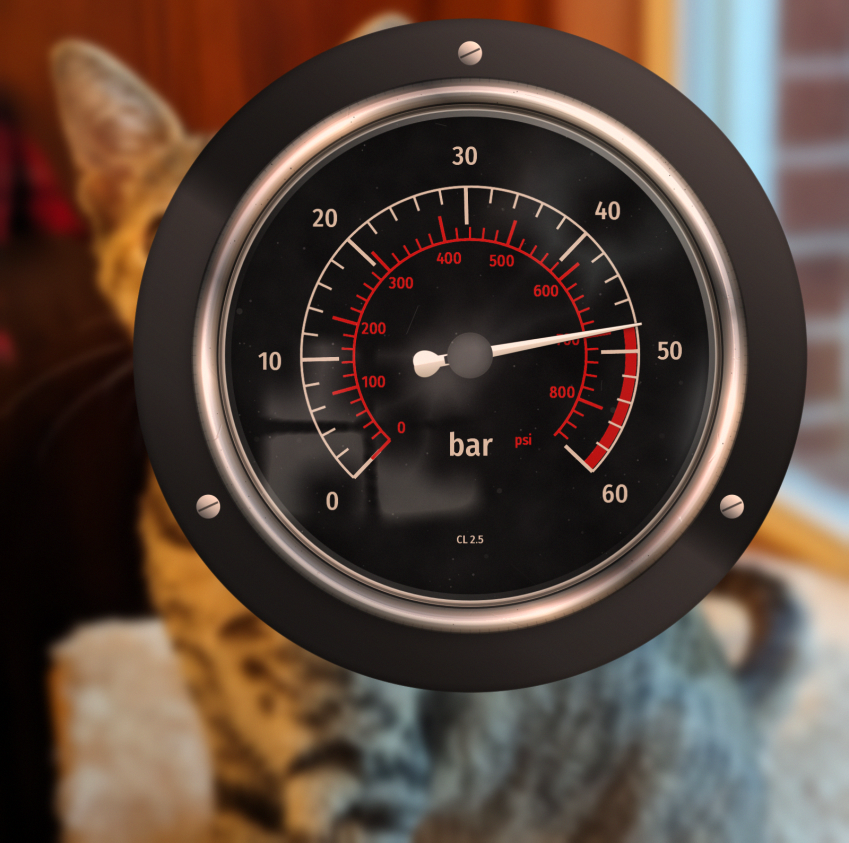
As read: 48bar
